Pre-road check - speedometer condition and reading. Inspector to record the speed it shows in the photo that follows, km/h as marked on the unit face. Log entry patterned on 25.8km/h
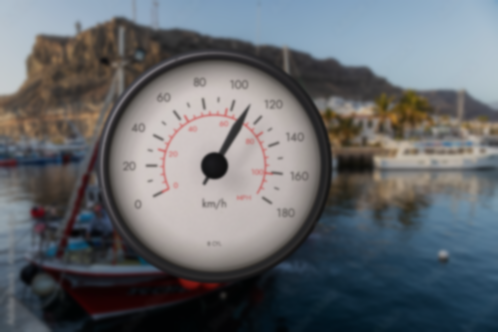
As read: 110km/h
